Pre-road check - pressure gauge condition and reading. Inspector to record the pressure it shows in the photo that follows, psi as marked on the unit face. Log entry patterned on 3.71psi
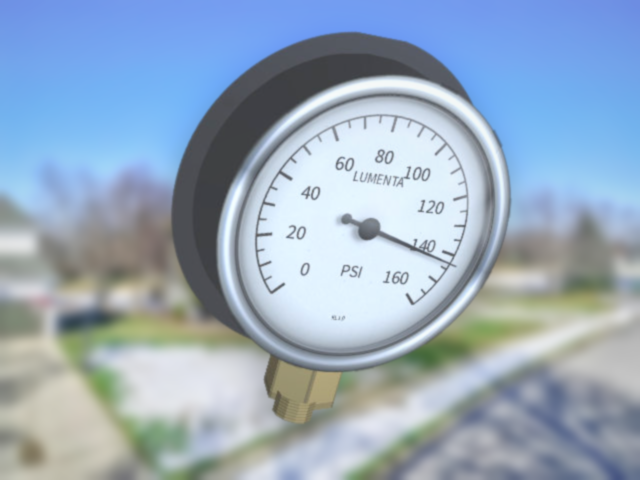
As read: 142.5psi
